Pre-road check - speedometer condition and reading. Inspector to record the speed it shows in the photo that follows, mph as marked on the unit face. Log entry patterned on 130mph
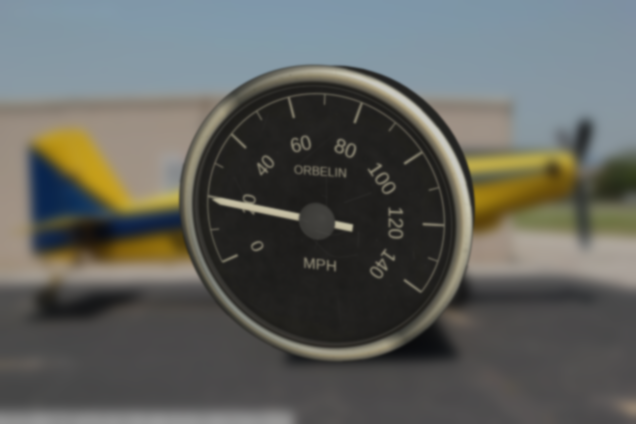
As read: 20mph
